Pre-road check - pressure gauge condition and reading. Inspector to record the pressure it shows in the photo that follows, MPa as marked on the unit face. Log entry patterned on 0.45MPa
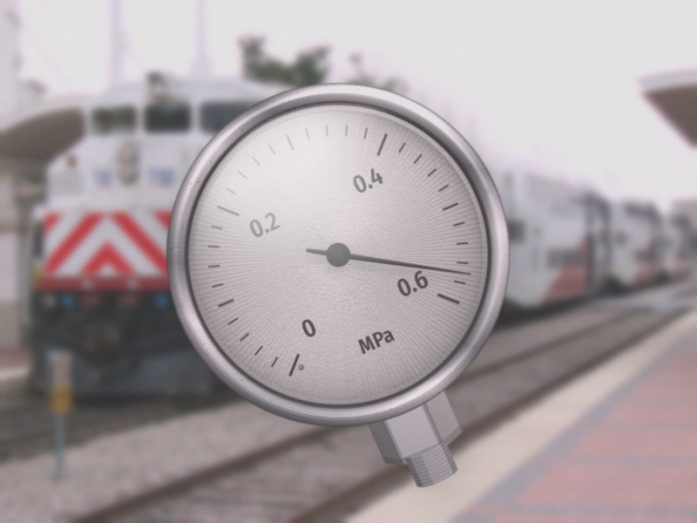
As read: 0.57MPa
